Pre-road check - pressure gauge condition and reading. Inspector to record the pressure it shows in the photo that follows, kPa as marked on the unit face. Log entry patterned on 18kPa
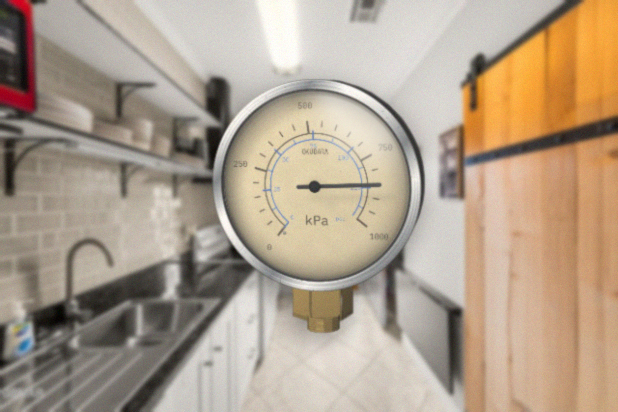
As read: 850kPa
